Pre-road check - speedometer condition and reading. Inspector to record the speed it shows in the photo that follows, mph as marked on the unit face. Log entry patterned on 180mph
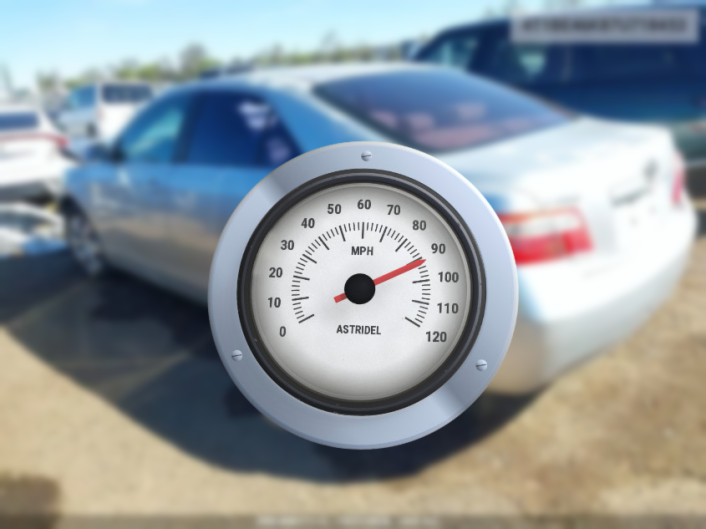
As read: 92mph
